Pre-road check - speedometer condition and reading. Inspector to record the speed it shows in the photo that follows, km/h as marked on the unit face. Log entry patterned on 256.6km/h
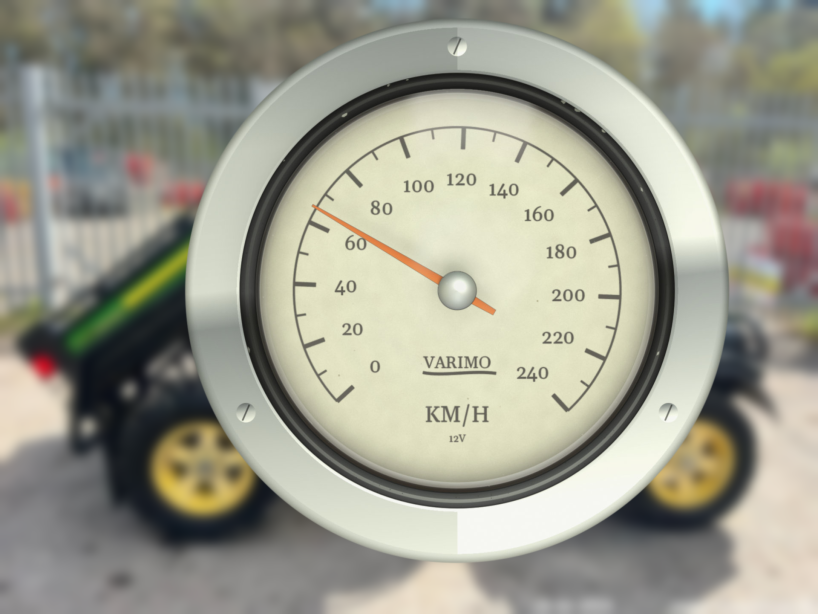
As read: 65km/h
